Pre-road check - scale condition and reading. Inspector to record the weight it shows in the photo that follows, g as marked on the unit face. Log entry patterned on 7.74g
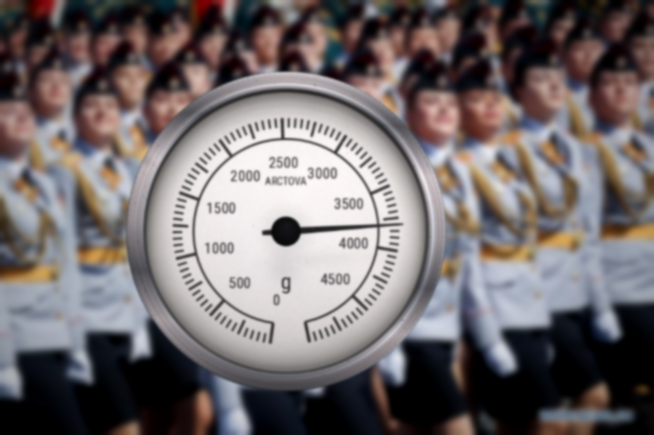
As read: 3800g
